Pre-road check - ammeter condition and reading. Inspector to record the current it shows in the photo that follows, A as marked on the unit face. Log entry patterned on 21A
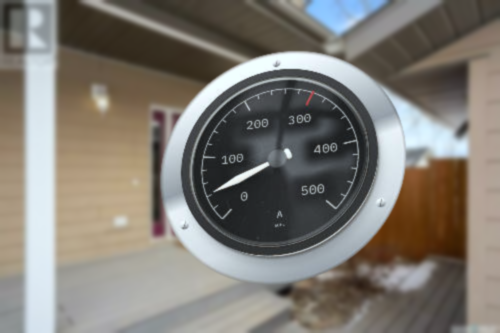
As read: 40A
